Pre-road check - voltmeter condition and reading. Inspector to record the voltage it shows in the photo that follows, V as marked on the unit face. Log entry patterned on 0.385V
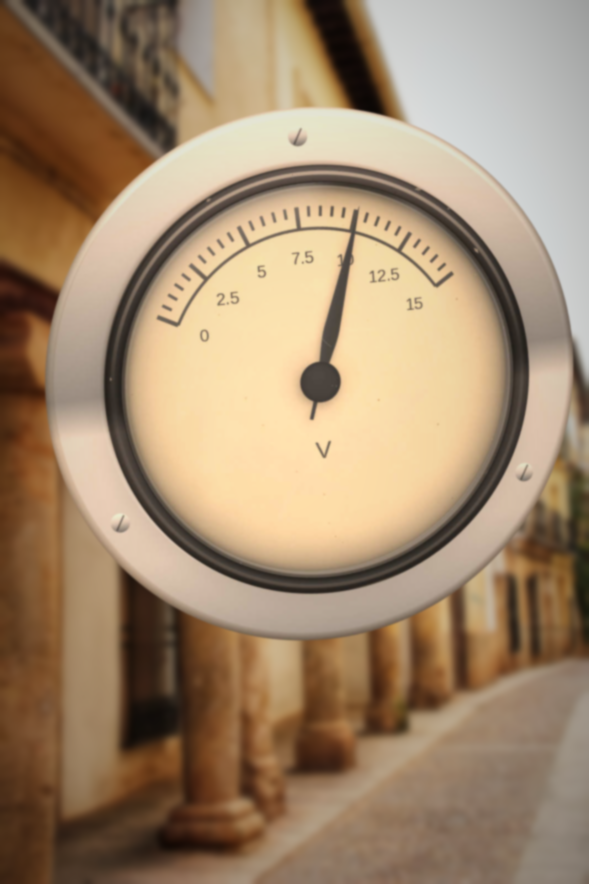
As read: 10V
